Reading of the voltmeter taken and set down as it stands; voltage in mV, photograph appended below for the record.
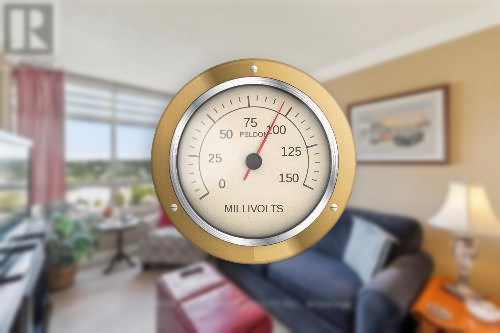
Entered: 95 mV
